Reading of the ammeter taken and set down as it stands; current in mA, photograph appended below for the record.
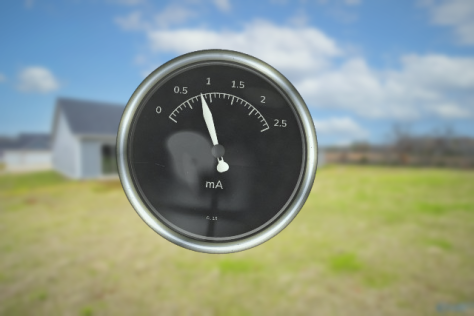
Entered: 0.8 mA
